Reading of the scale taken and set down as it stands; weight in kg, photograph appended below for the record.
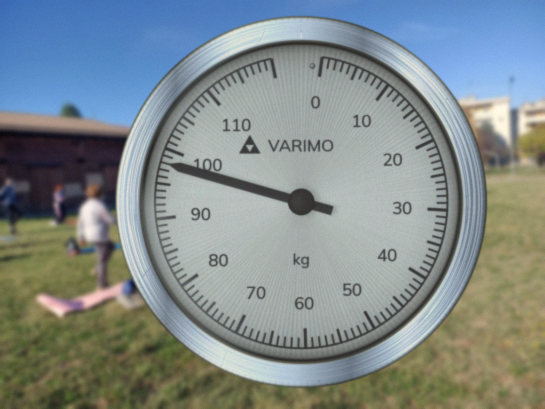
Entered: 98 kg
